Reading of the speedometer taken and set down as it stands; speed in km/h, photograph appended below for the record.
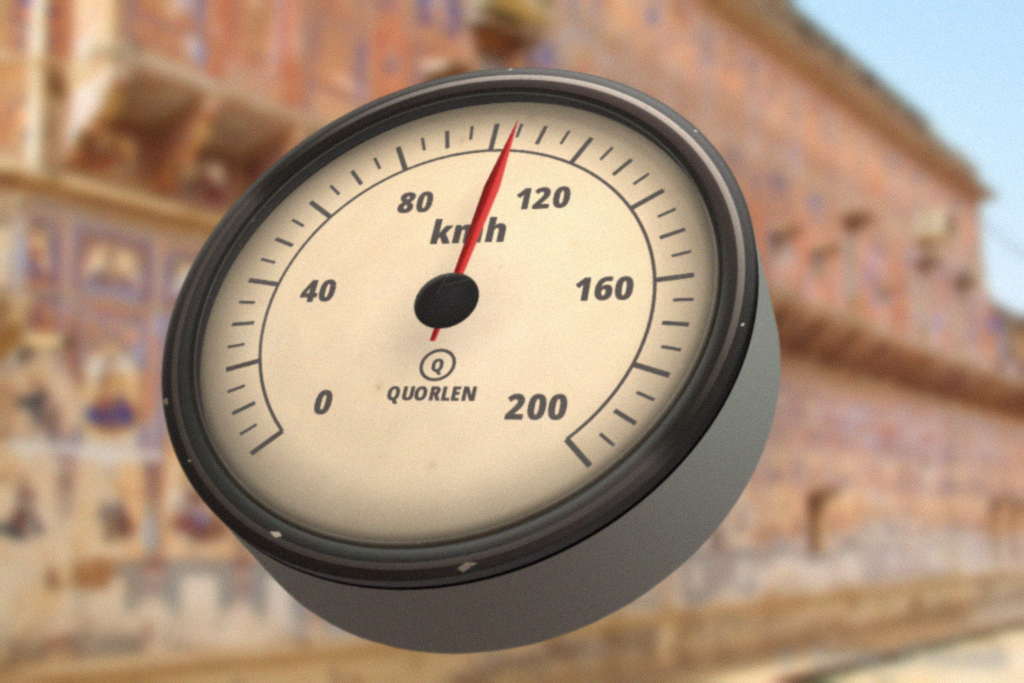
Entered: 105 km/h
